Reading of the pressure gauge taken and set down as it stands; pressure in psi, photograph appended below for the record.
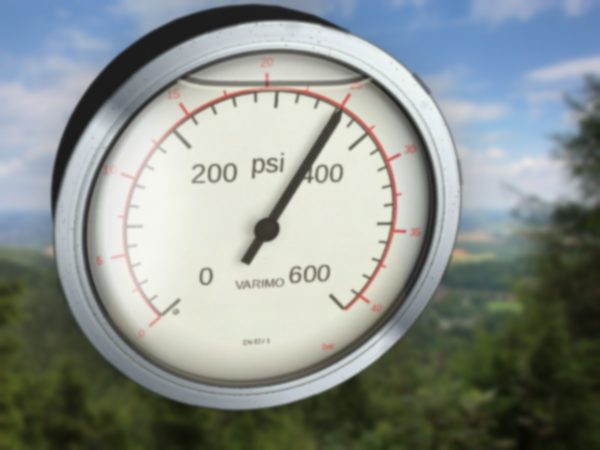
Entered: 360 psi
